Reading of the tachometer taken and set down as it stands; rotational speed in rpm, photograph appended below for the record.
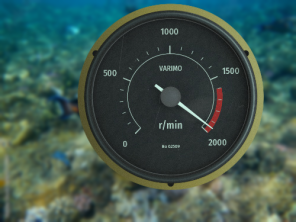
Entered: 1950 rpm
